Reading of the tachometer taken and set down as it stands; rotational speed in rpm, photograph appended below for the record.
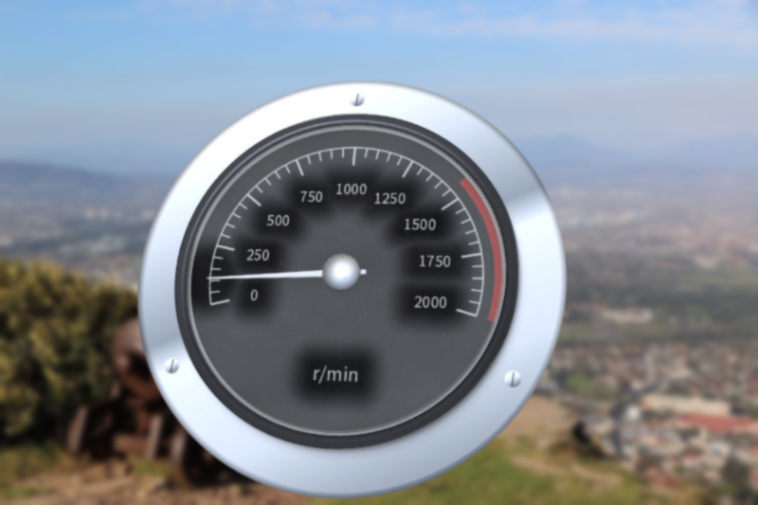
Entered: 100 rpm
